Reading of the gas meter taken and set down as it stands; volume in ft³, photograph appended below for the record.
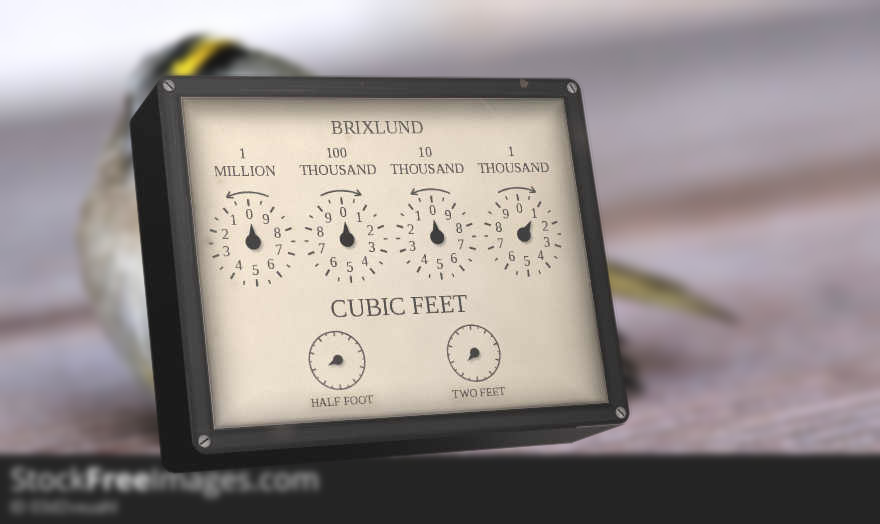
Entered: 100 ft³
